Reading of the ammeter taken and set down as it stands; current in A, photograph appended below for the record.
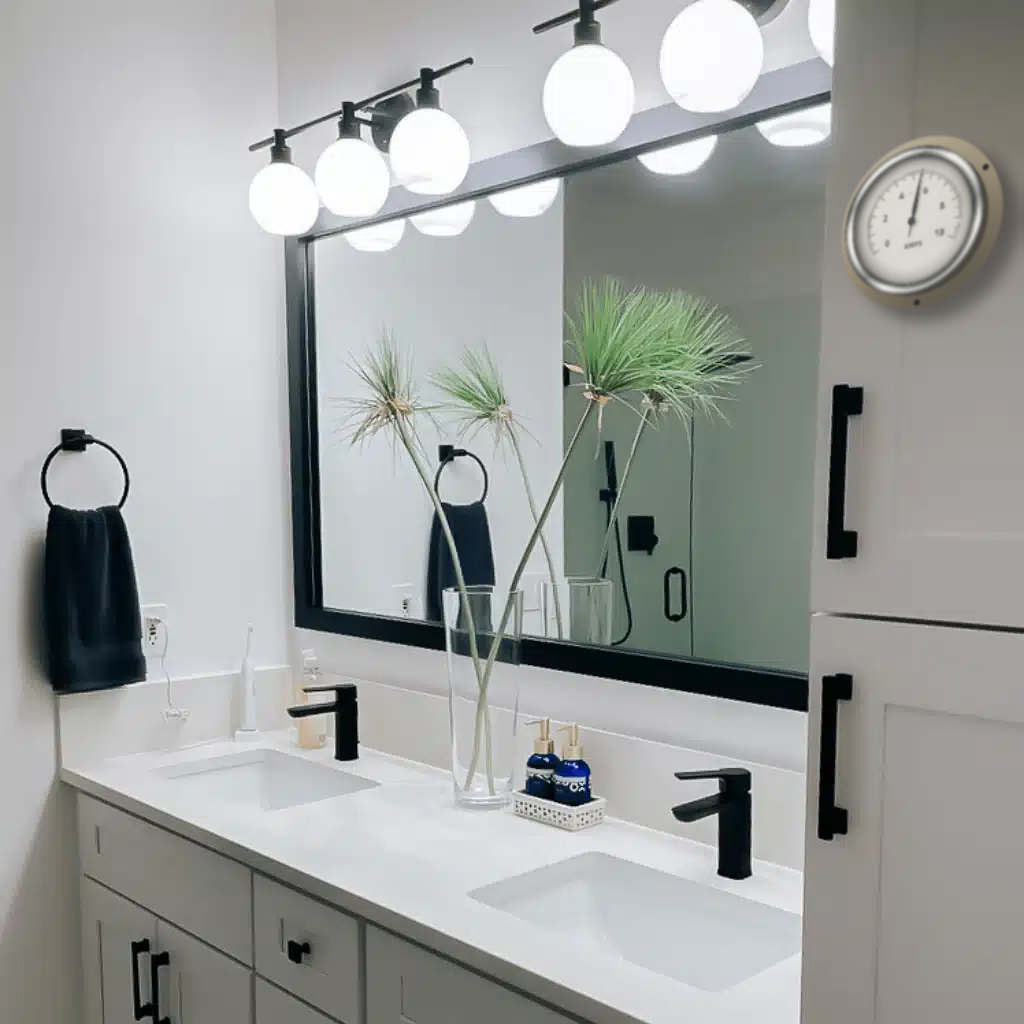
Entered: 5.5 A
